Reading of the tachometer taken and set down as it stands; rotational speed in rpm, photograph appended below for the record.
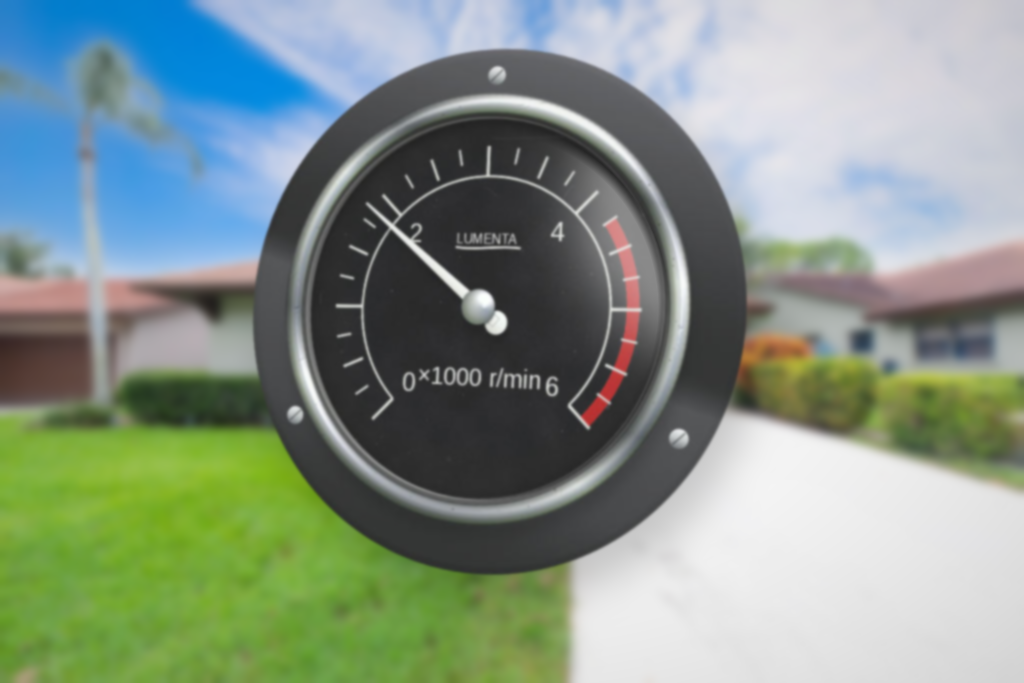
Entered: 1875 rpm
